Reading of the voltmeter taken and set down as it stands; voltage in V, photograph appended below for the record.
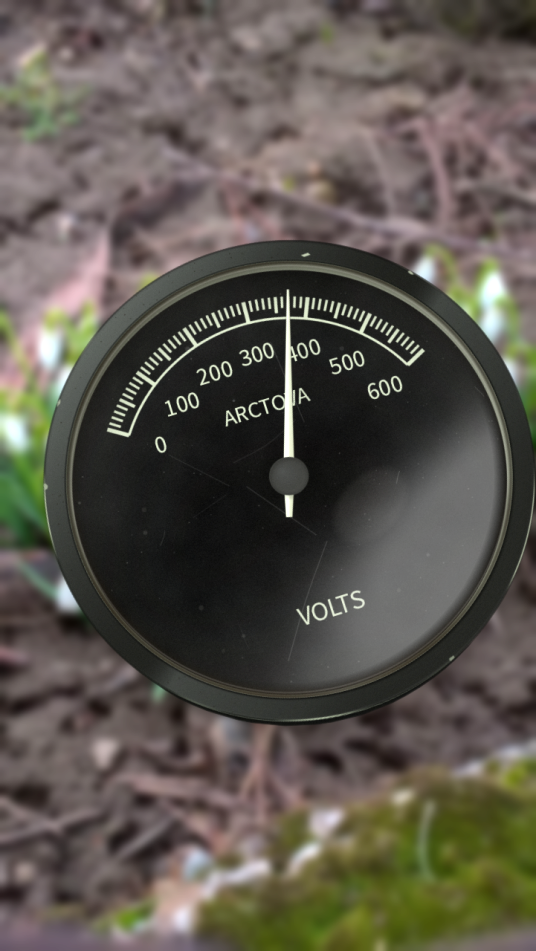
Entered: 370 V
